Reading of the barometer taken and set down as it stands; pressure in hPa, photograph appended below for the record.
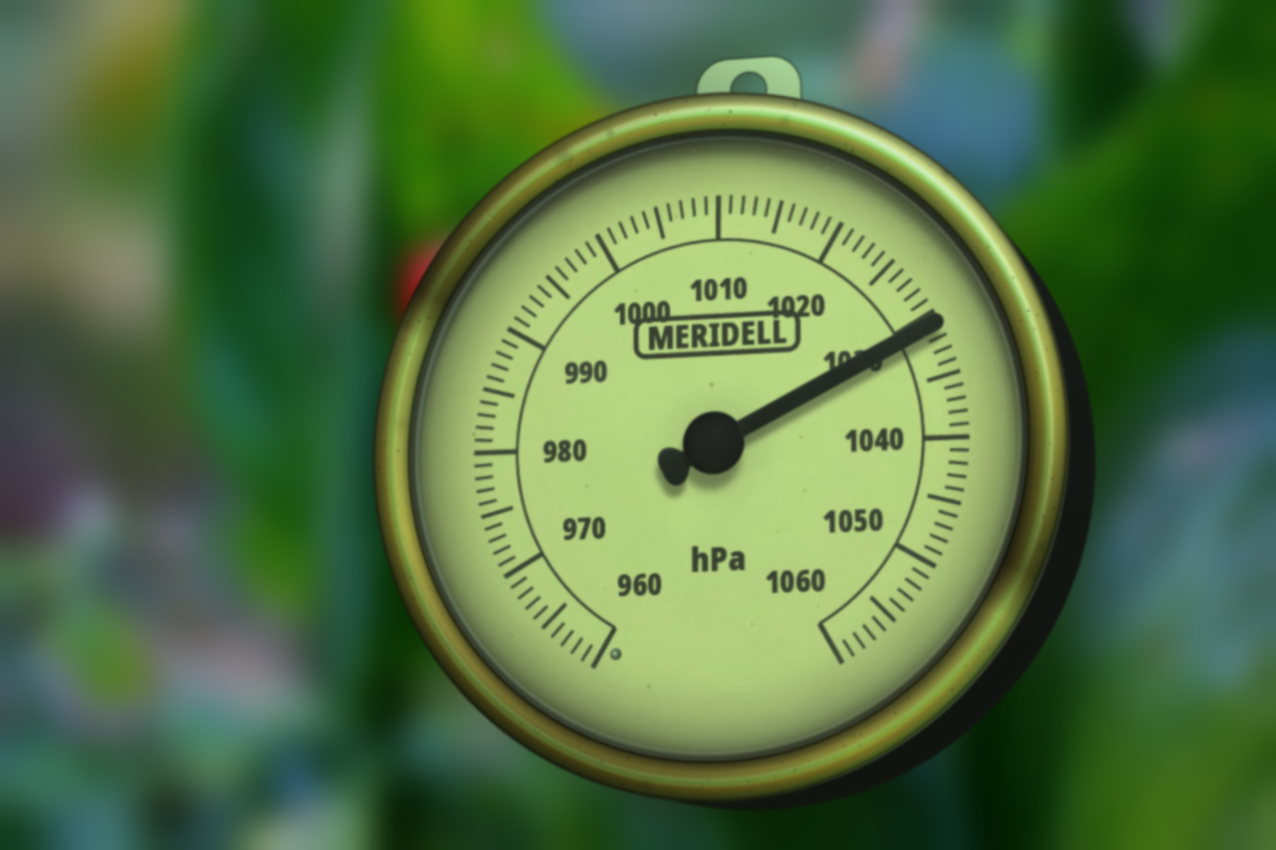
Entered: 1031 hPa
